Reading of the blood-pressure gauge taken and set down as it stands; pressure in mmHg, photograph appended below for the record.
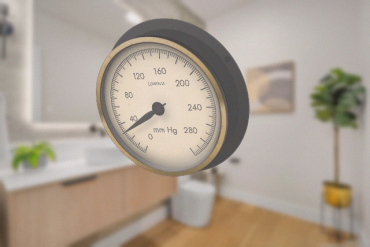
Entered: 30 mmHg
